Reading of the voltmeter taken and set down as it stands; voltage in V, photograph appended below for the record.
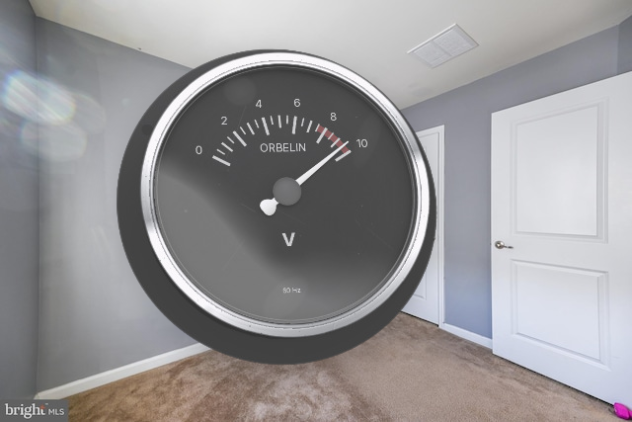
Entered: 9.5 V
